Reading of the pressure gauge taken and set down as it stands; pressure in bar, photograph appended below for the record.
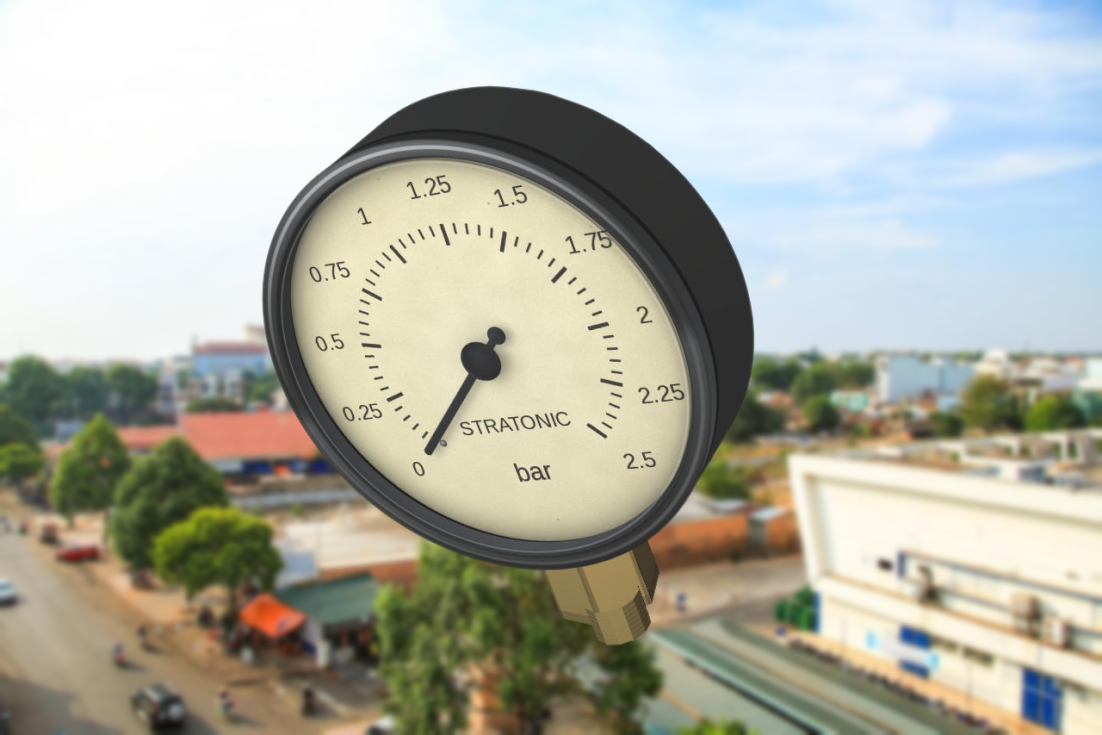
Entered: 0 bar
